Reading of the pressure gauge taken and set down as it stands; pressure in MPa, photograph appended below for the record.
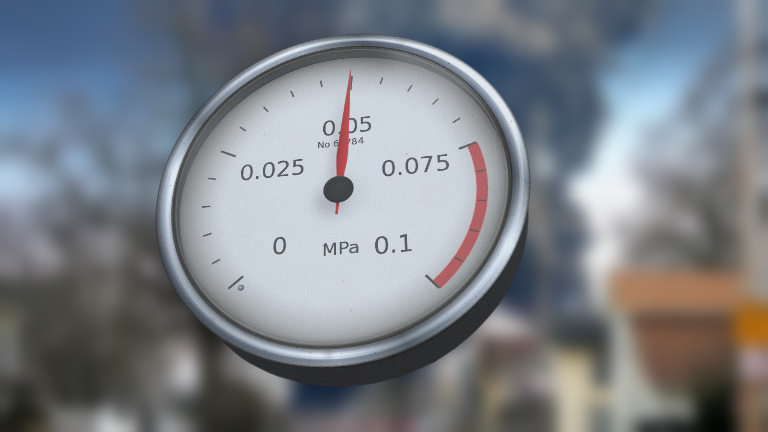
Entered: 0.05 MPa
